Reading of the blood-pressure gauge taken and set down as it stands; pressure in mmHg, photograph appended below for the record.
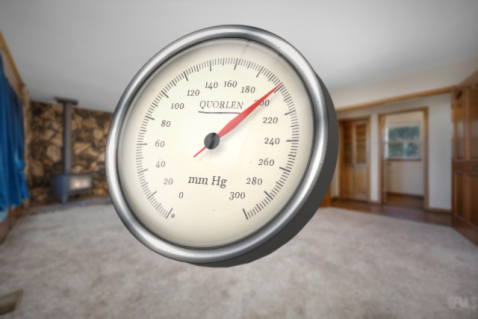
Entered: 200 mmHg
